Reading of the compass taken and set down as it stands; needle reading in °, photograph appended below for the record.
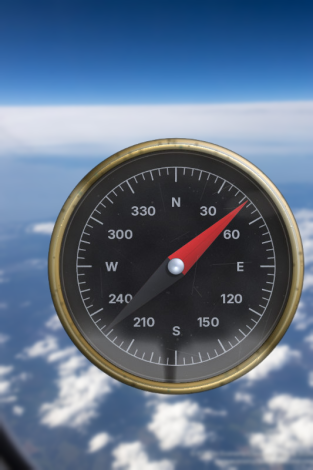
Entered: 47.5 °
